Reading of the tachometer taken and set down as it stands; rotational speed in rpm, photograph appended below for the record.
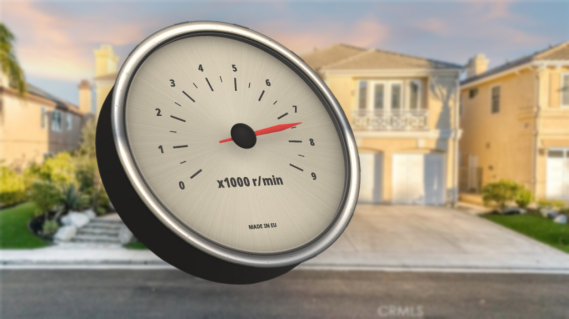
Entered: 7500 rpm
